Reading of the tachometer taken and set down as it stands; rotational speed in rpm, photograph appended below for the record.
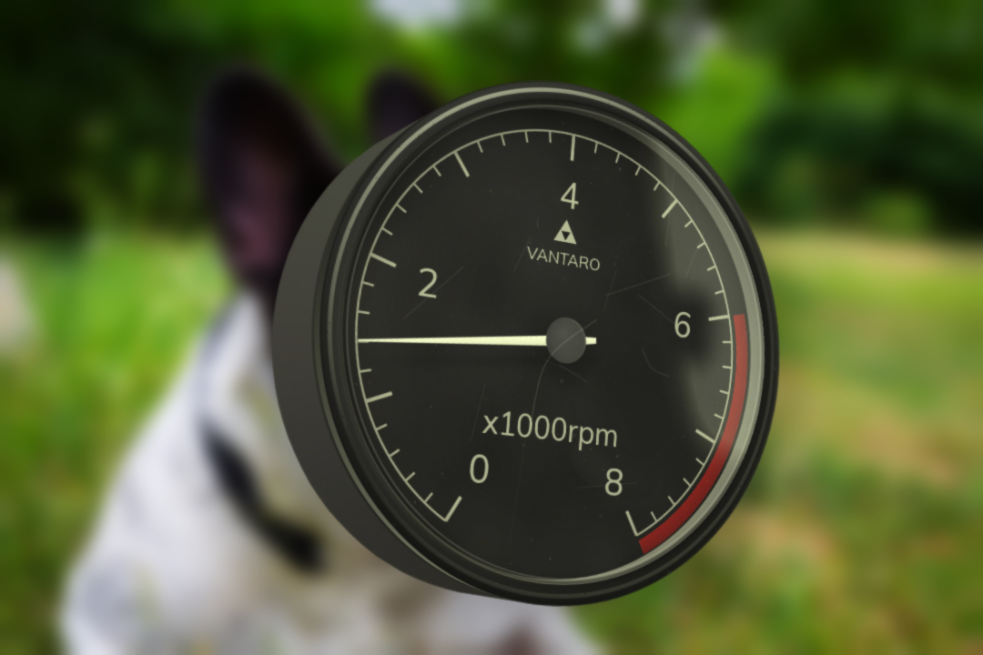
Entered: 1400 rpm
